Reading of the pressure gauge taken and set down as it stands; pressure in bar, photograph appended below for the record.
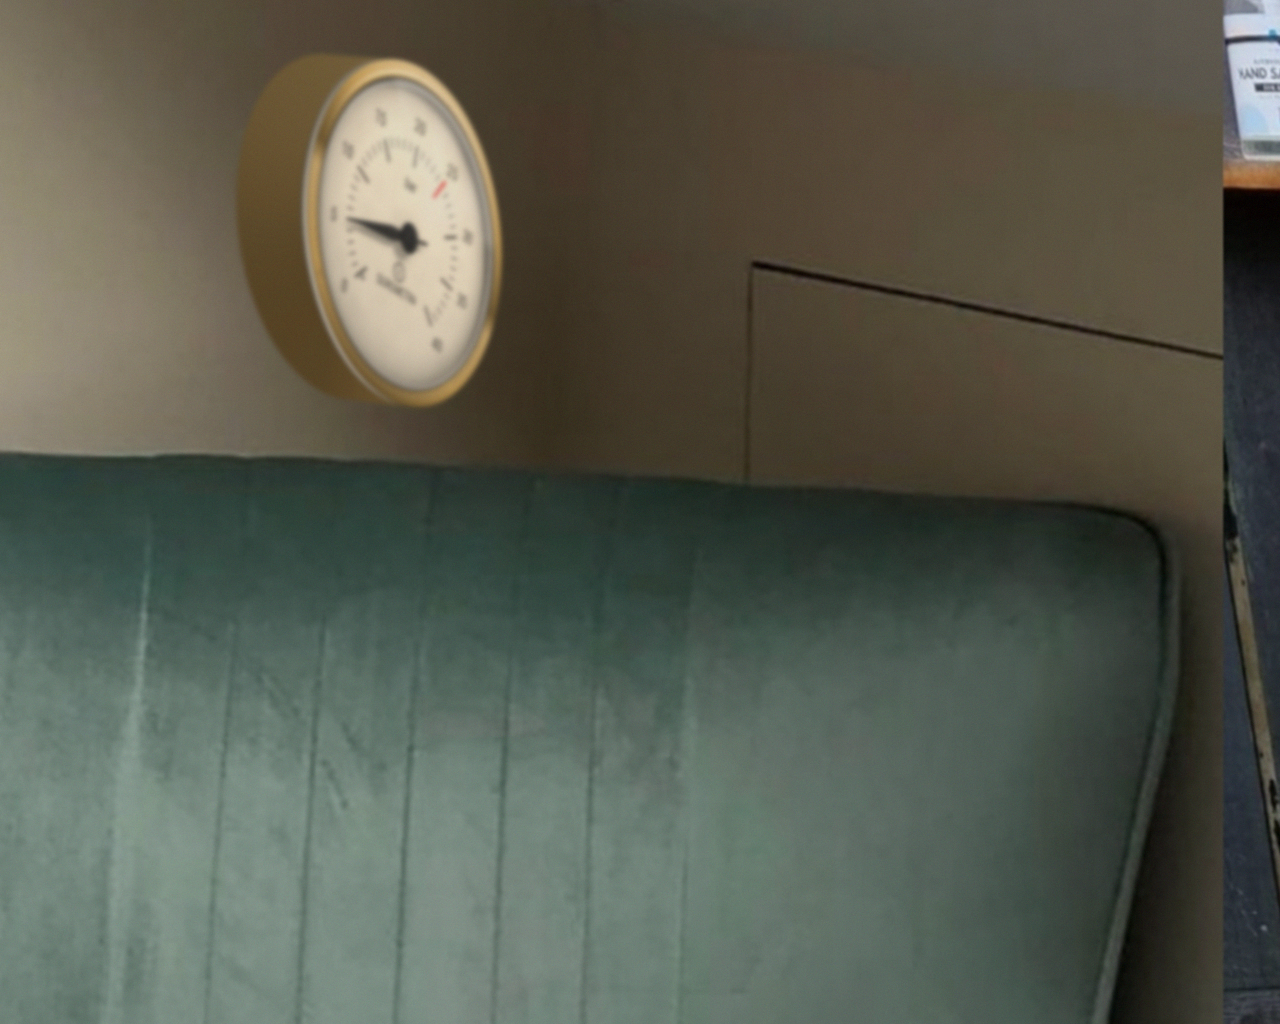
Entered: 5 bar
